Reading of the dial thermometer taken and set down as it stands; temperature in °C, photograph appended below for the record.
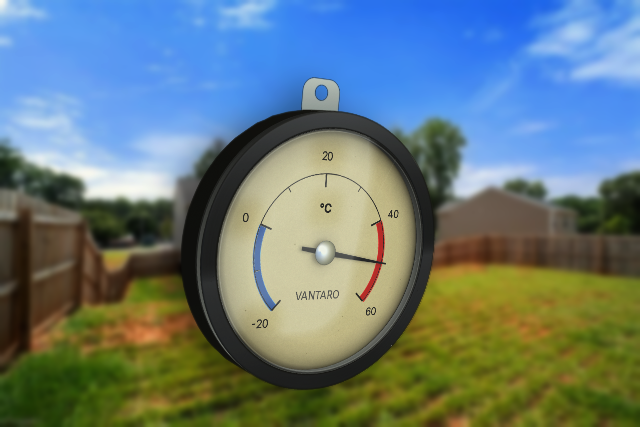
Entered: 50 °C
